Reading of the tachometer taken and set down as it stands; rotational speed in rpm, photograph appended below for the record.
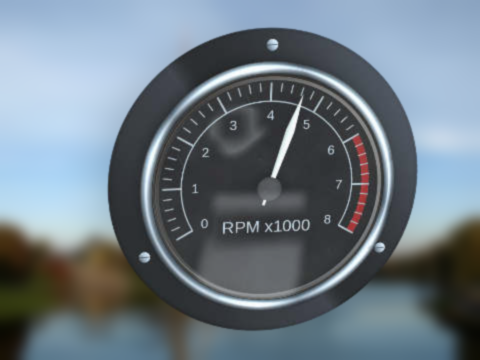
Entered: 4600 rpm
